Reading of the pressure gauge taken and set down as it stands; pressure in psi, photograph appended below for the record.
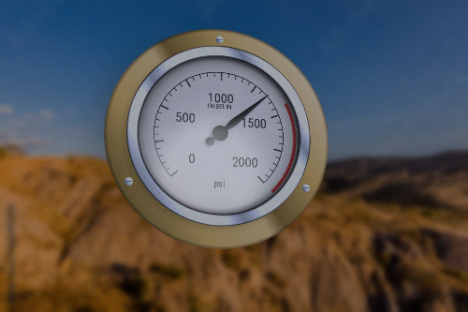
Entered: 1350 psi
